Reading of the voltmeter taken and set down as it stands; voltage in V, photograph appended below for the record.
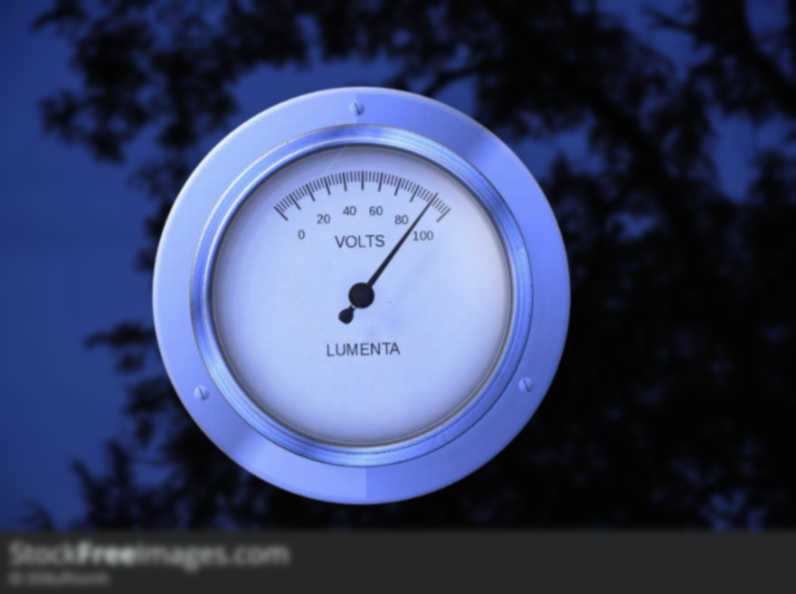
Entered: 90 V
